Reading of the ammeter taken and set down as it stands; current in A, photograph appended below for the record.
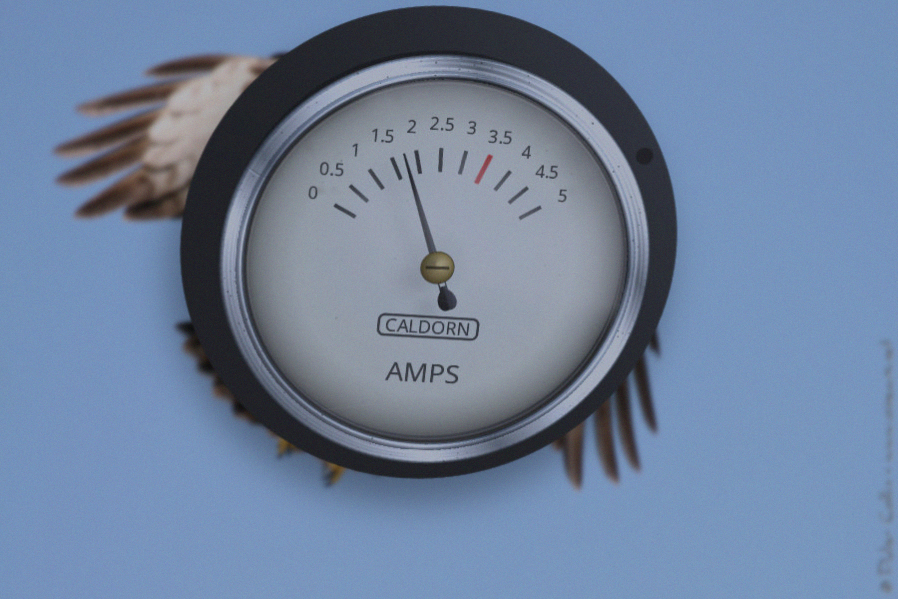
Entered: 1.75 A
